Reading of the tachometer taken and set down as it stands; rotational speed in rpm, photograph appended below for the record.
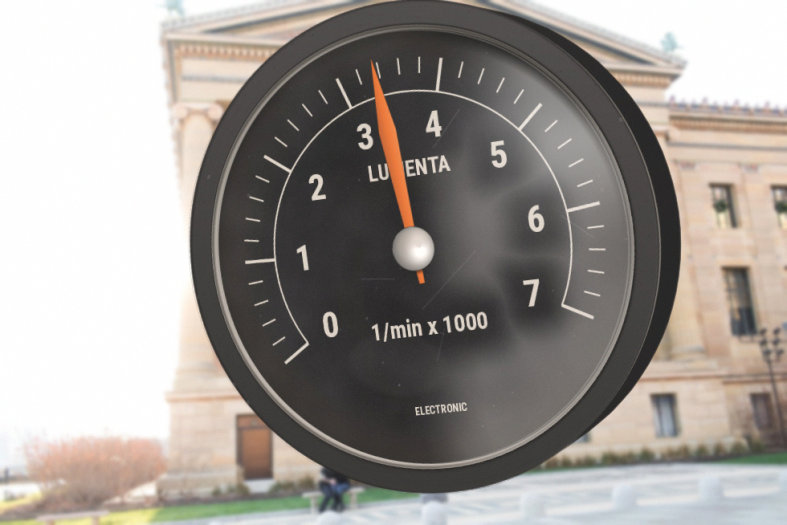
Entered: 3400 rpm
